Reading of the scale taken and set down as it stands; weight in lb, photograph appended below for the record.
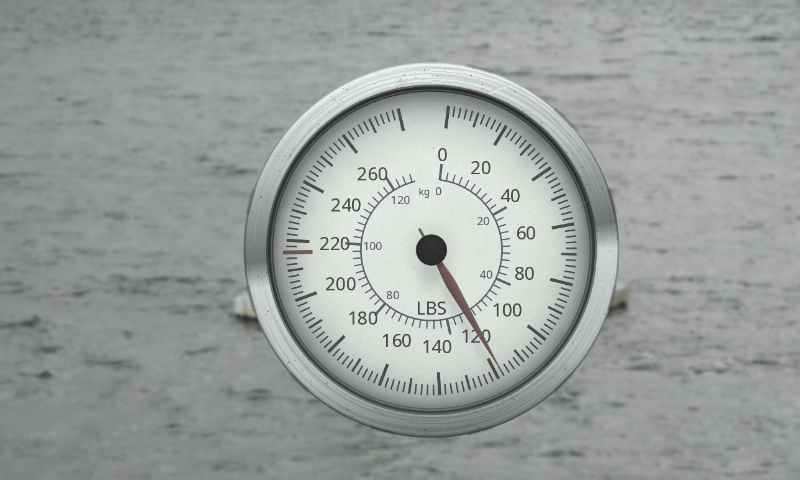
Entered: 118 lb
